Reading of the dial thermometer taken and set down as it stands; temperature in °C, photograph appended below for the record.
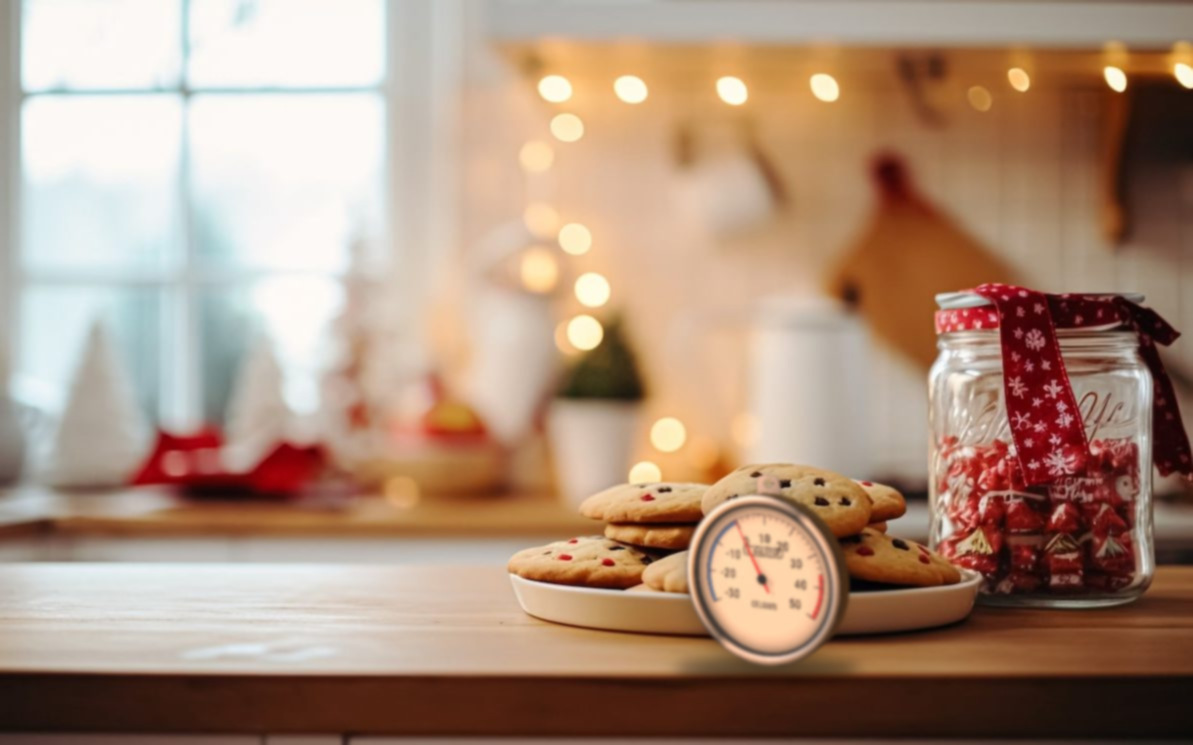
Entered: 0 °C
